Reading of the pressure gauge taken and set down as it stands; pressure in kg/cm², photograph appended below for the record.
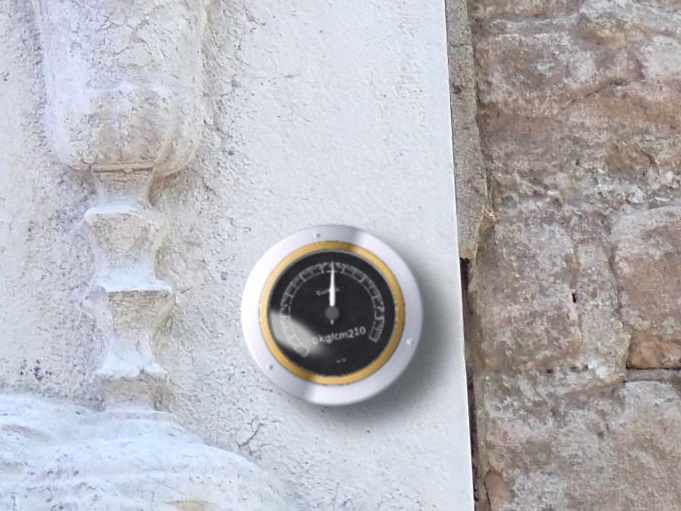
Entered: 5.5 kg/cm²
